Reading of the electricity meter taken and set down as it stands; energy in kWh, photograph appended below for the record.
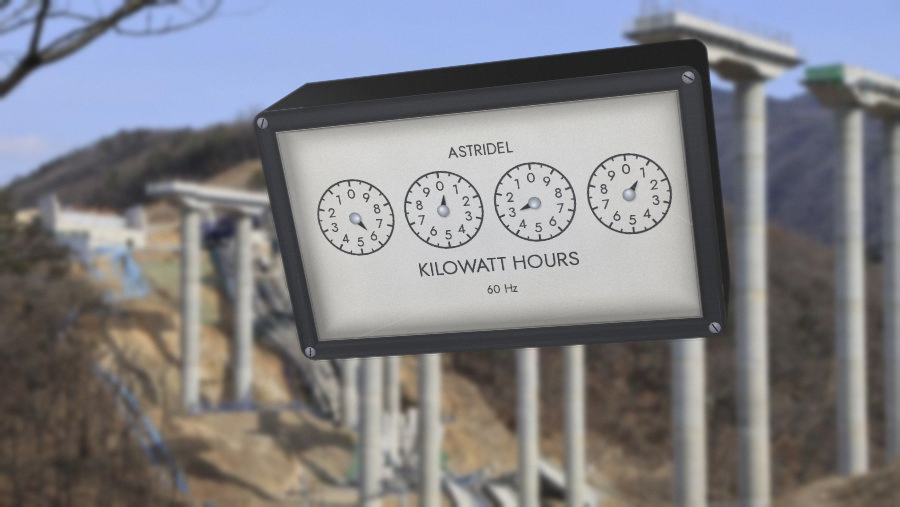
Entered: 6031 kWh
